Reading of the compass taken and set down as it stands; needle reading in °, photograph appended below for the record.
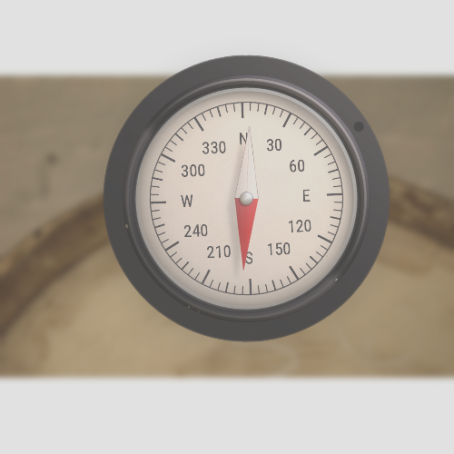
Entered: 185 °
